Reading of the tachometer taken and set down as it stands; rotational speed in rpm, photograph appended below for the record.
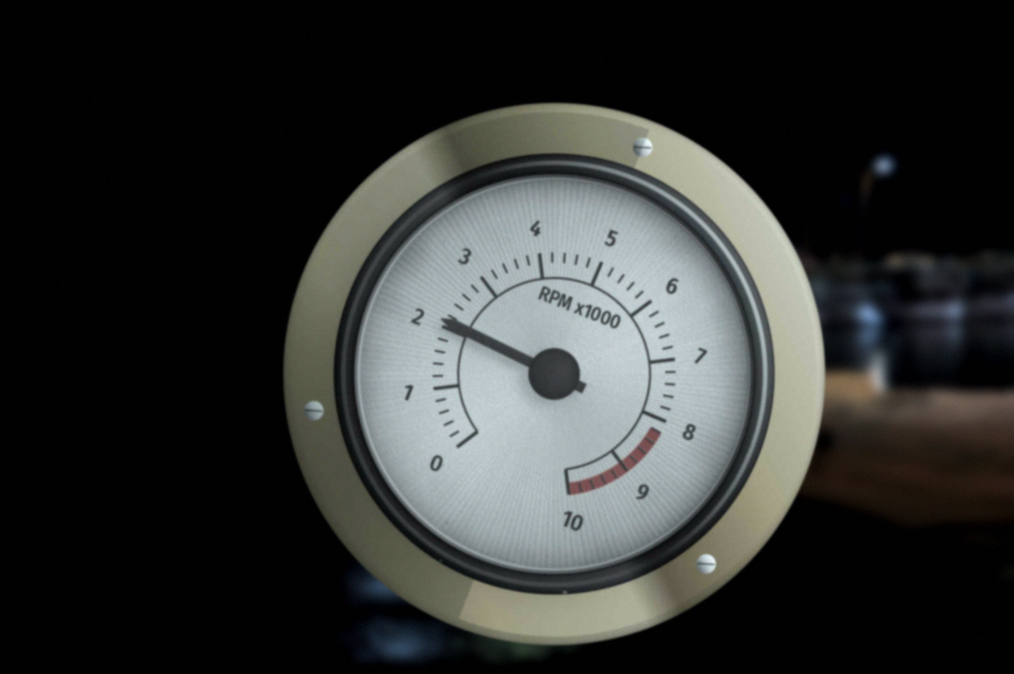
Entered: 2100 rpm
